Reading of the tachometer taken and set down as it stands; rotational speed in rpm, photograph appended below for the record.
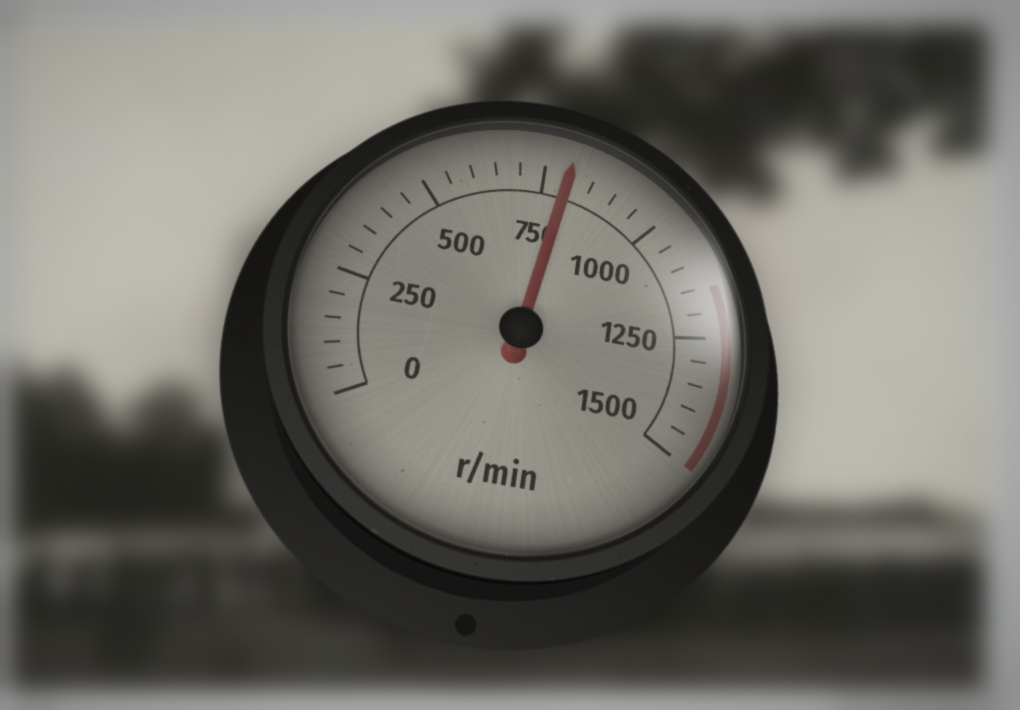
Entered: 800 rpm
